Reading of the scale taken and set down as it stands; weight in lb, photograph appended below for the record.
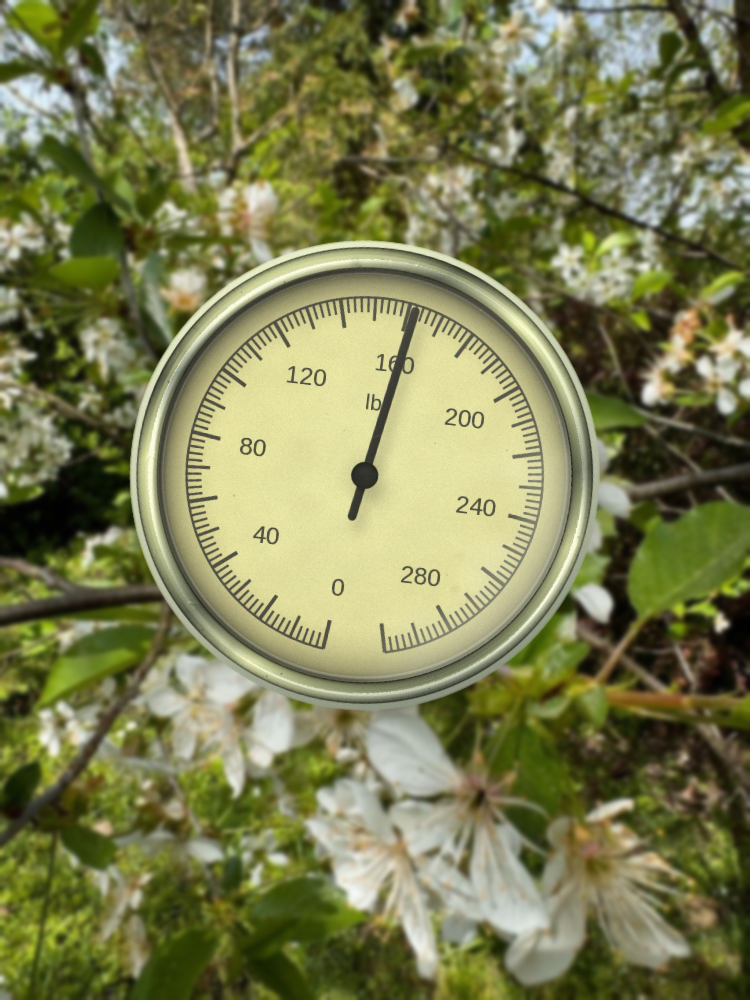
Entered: 162 lb
